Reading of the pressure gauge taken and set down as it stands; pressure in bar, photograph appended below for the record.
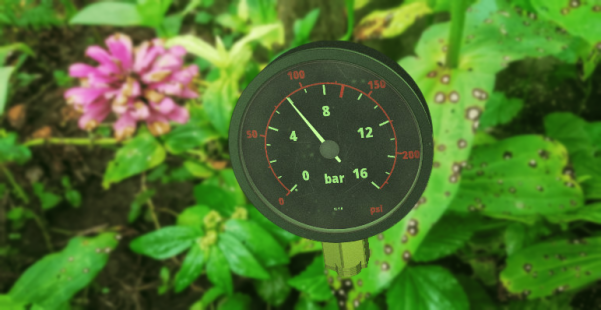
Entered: 6 bar
